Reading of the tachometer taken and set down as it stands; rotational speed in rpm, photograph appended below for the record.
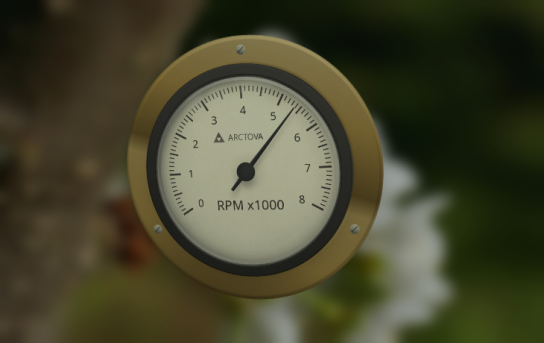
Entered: 5400 rpm
